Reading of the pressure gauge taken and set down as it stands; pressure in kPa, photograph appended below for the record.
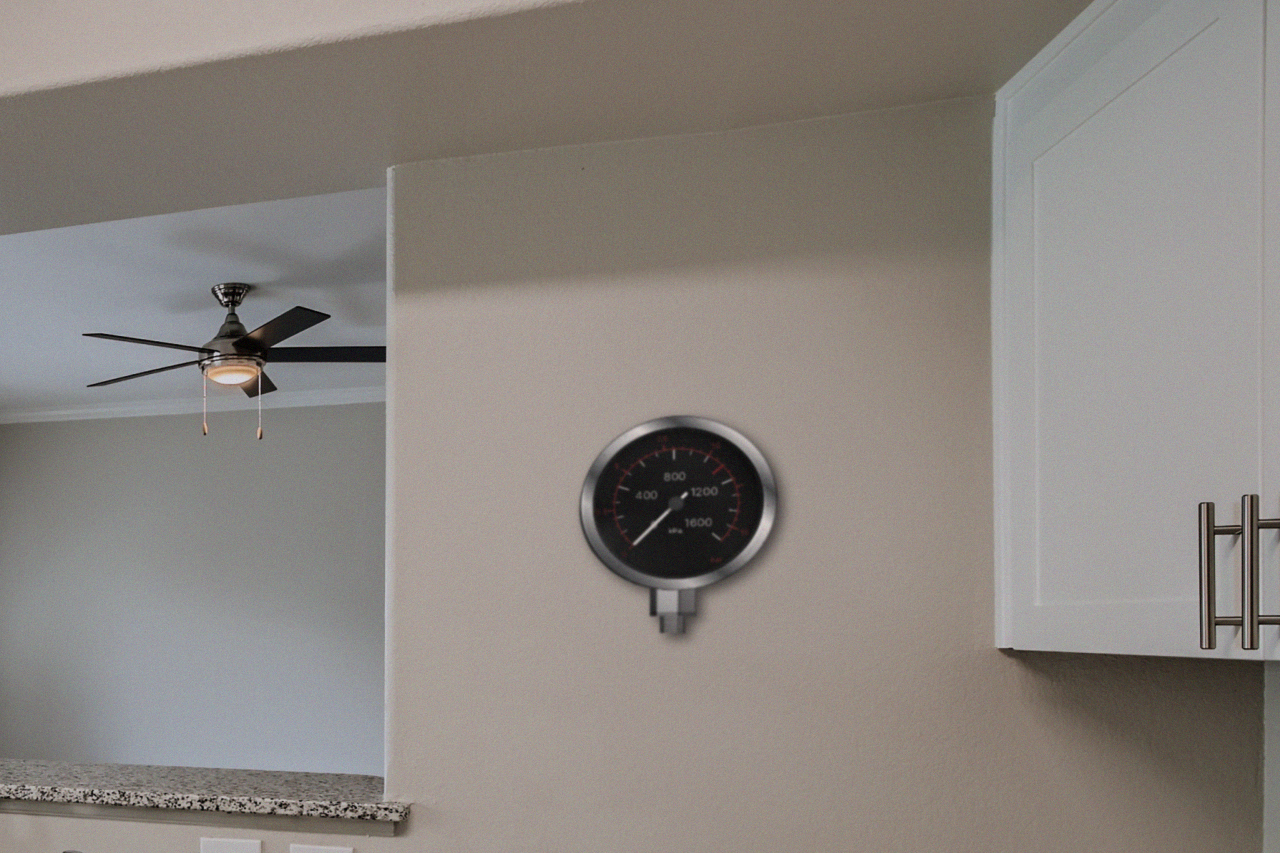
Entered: 0 kPa
